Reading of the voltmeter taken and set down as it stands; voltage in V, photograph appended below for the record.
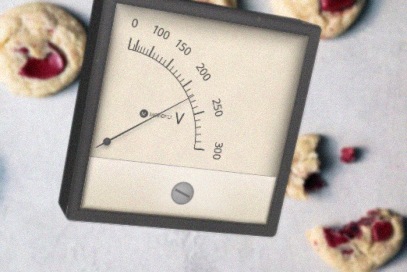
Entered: 220 V
